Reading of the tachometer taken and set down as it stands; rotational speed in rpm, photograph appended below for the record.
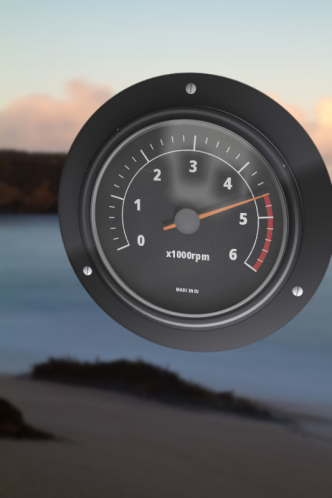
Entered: 4600 rpm
